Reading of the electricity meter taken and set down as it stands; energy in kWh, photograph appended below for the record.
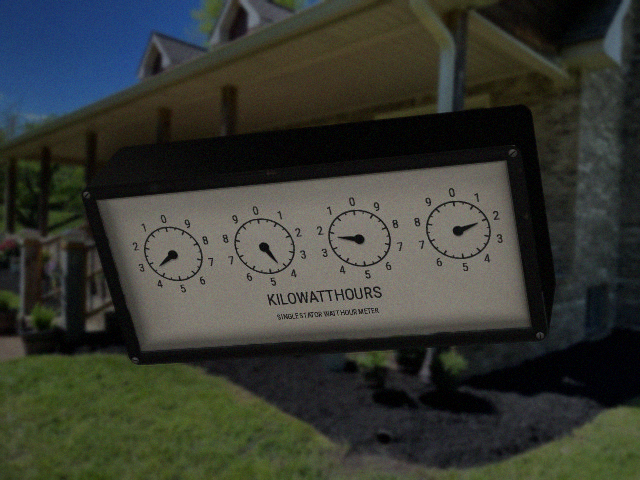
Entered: 3422 kWh
